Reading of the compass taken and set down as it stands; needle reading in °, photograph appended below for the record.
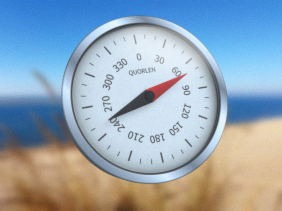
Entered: 70 °
